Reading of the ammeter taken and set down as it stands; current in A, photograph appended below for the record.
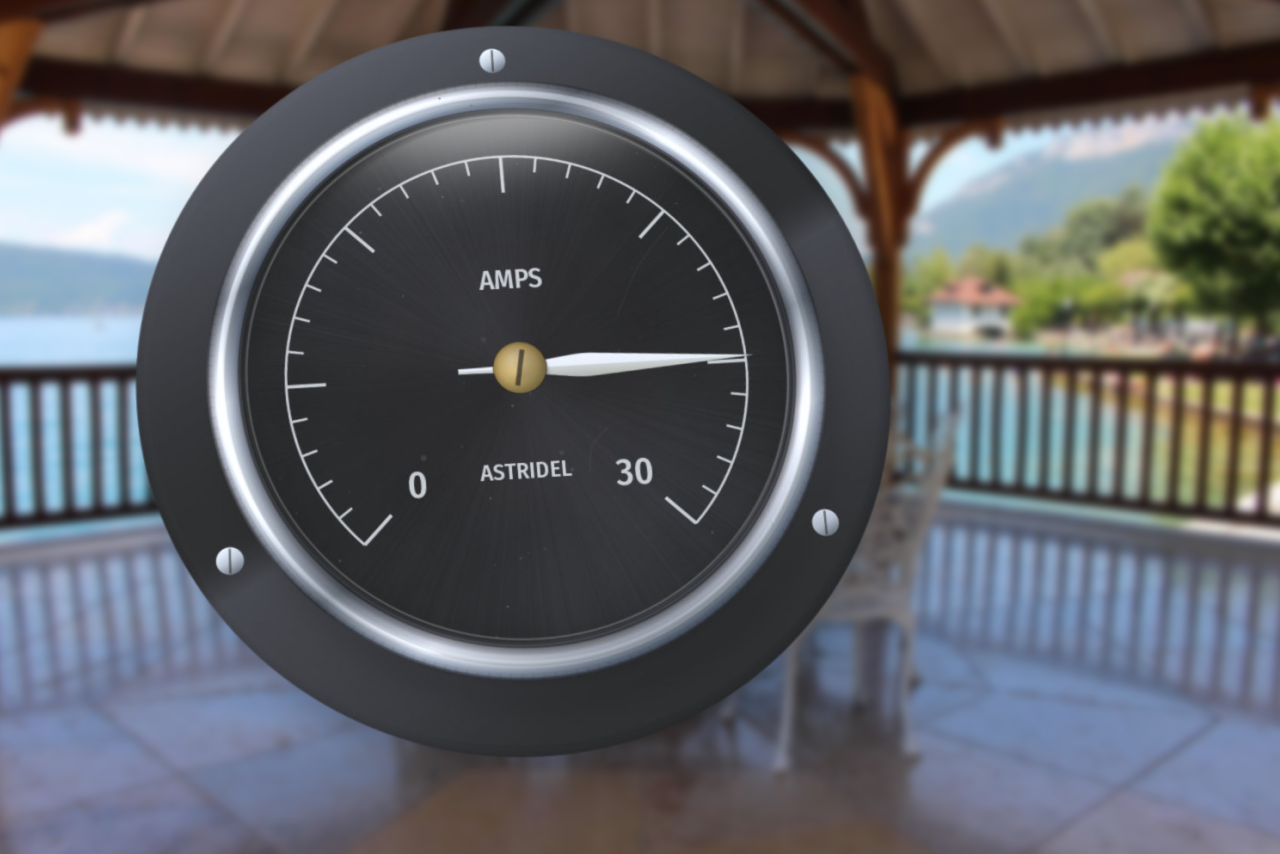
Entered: 25 A
